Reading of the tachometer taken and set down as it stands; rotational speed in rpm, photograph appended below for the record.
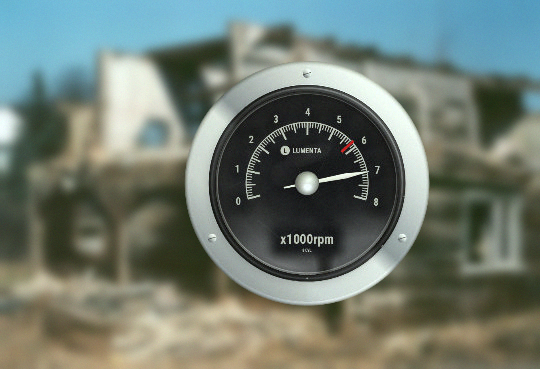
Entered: 7000 rpm
